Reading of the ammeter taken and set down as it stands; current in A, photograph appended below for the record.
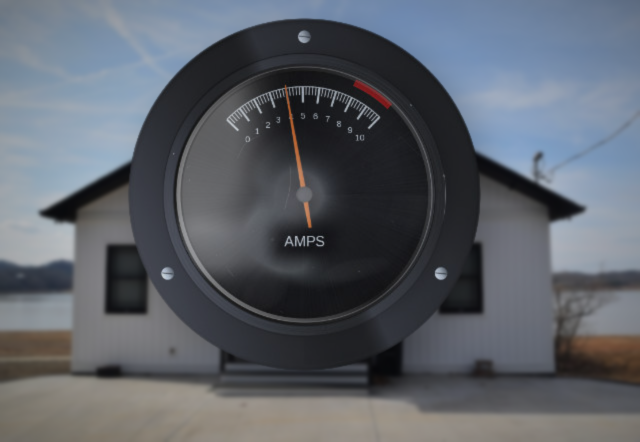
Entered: 4 A
